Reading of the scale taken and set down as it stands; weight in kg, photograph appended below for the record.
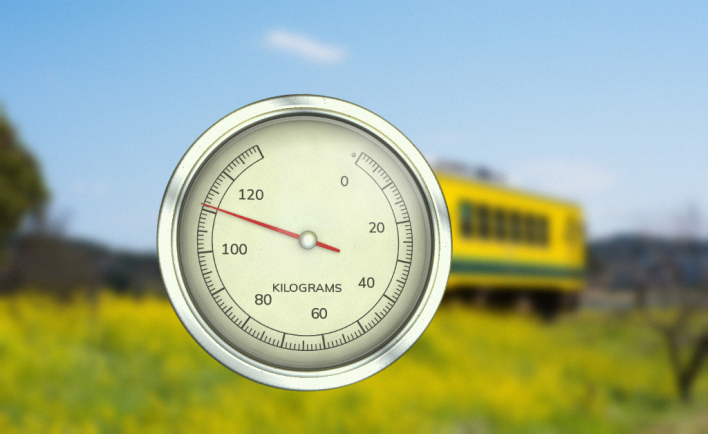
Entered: 111 kg
